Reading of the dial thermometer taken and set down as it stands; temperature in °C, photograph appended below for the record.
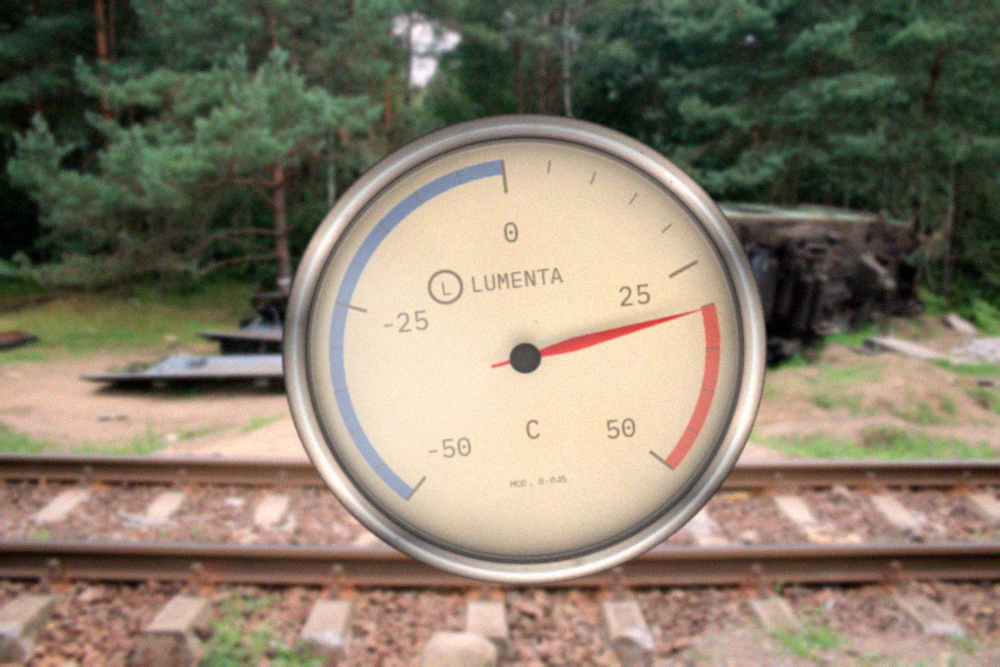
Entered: 30 °C
